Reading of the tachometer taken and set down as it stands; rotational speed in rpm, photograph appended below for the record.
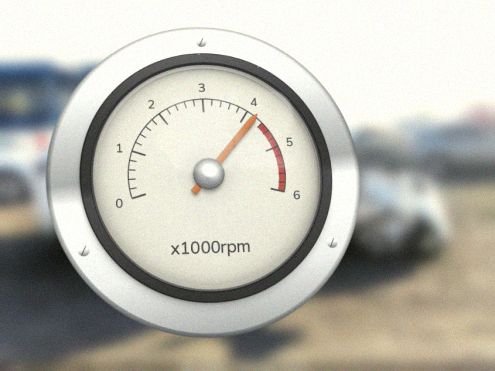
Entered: 4200 rpm
